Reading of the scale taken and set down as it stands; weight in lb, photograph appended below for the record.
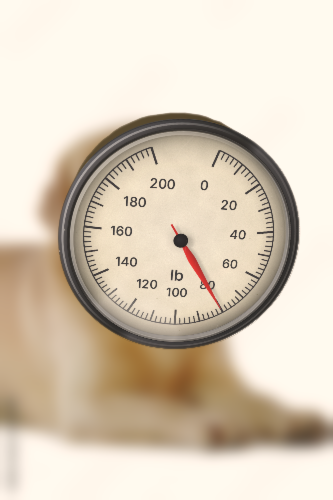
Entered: 80 lb
